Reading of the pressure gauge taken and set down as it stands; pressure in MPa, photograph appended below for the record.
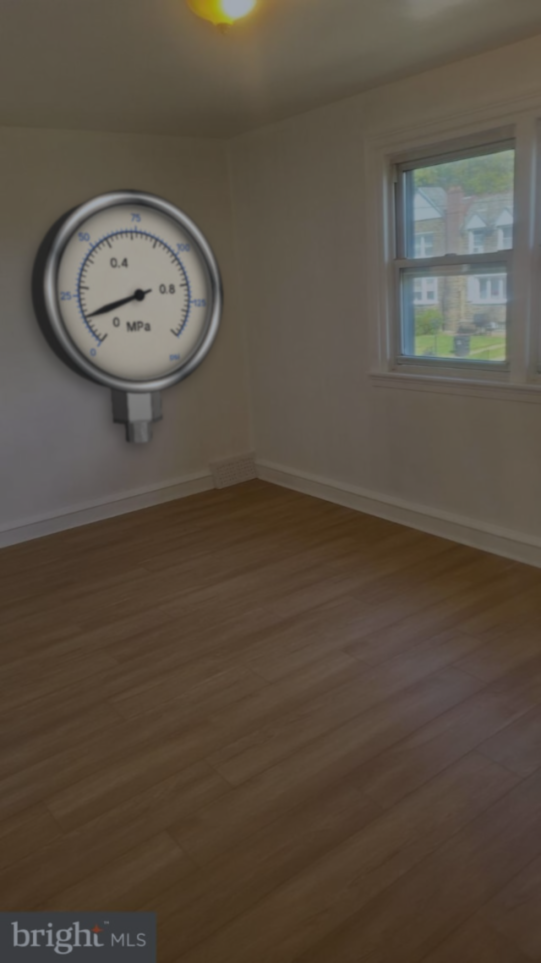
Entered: 0.1 MPa
